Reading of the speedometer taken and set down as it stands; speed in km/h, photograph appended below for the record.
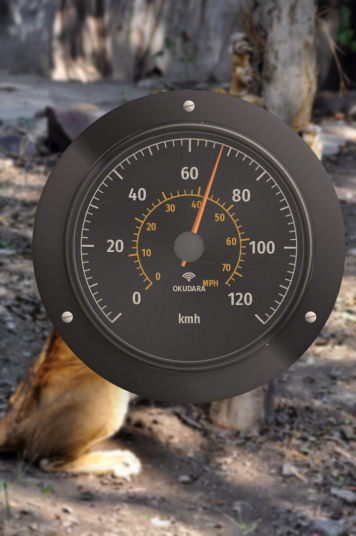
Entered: 68 km/h
